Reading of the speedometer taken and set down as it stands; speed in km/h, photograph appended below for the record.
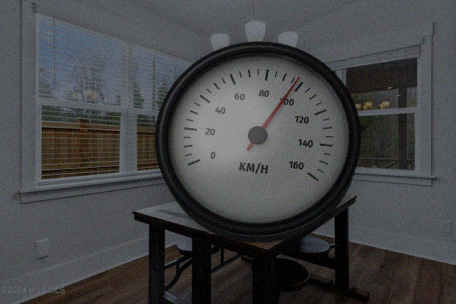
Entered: 97.5 km/h
